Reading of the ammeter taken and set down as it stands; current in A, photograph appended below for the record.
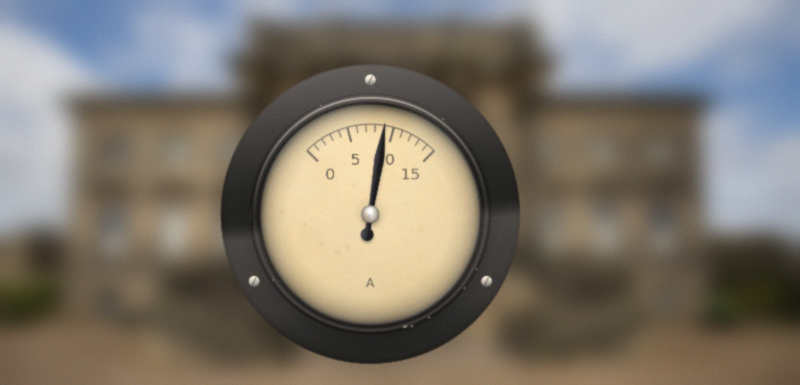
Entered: 9 A
